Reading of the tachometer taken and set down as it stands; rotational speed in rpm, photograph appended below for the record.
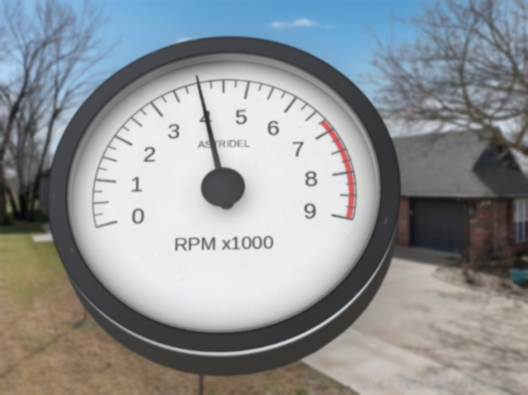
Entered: 4000 rpm
